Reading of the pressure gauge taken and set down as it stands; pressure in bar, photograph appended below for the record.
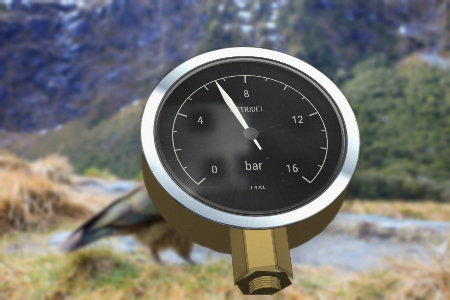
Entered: 6.5 bar
